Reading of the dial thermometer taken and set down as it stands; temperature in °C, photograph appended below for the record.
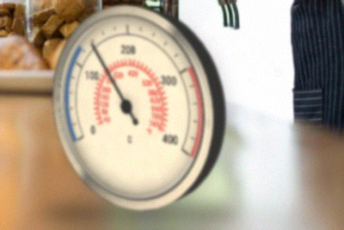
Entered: 140 °C
